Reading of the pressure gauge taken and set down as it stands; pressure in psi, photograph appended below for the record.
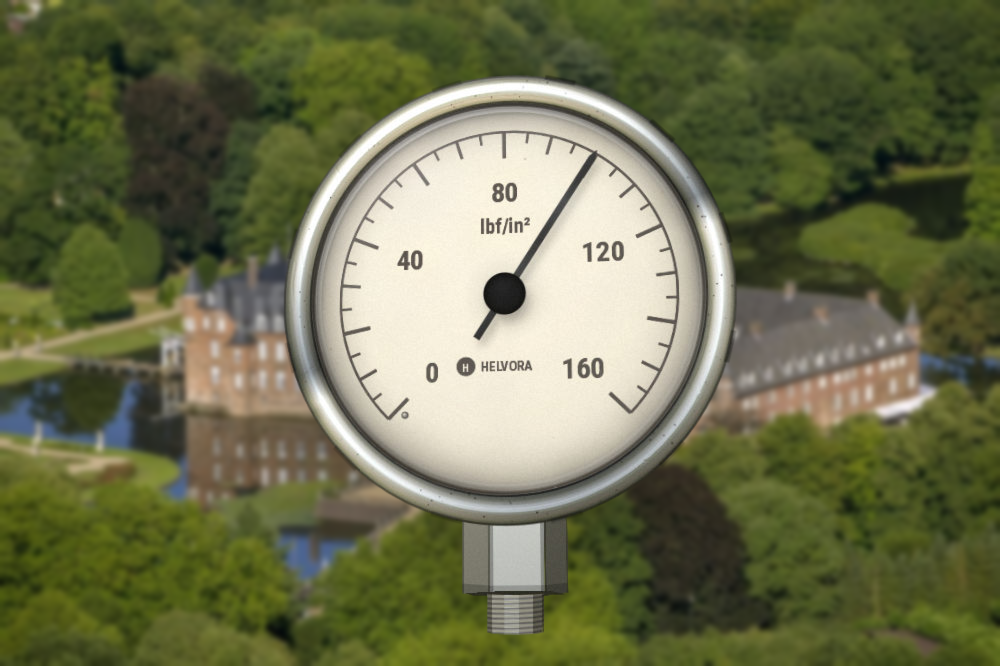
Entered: 100 psi
